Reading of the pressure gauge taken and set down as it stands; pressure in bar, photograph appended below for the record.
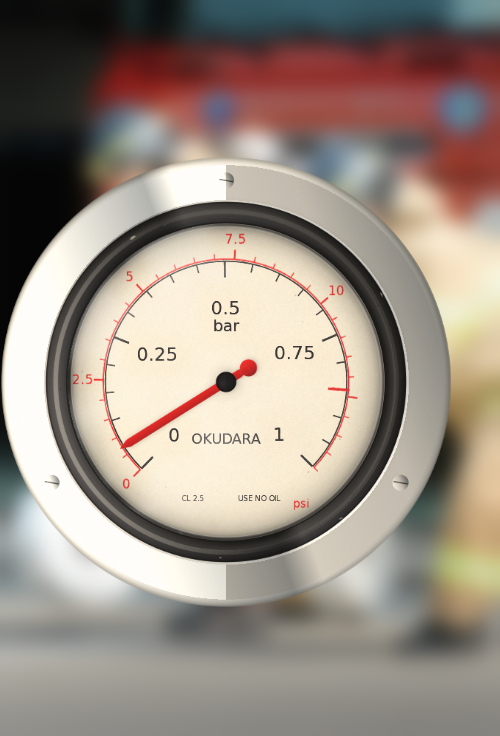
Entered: 0.05 bar
